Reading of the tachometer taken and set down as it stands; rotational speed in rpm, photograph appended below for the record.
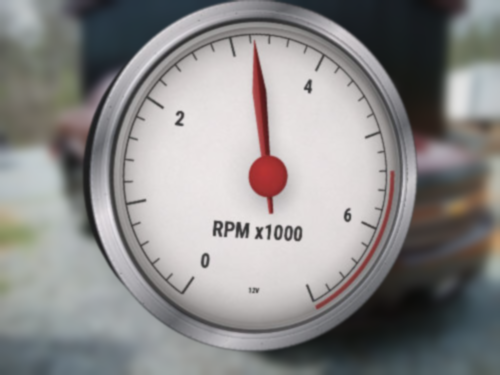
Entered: 3200 rpm
